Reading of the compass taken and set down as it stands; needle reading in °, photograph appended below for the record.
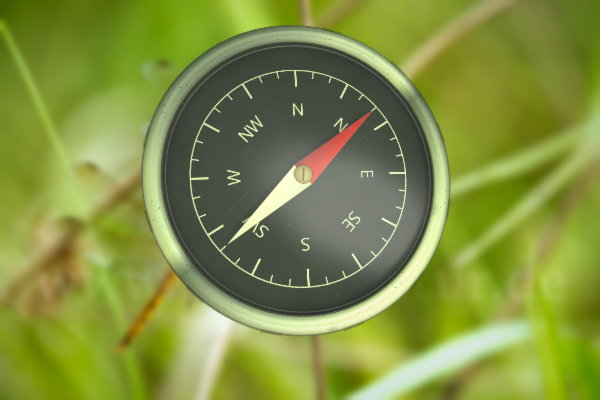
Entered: 50 °
